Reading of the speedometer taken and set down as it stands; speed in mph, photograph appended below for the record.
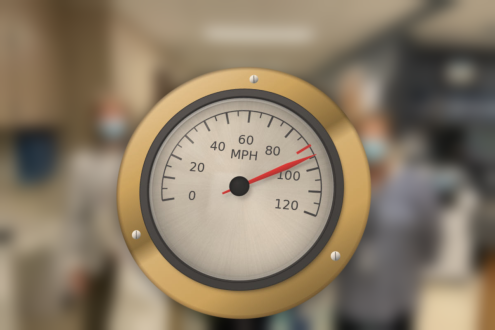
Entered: 95 mph
